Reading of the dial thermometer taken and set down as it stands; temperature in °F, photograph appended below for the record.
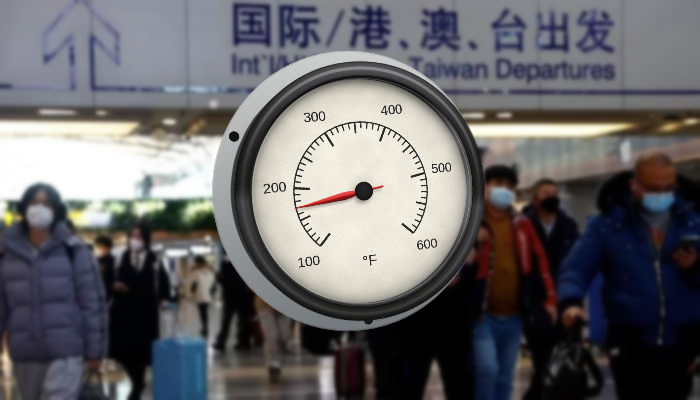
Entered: 170 °F
